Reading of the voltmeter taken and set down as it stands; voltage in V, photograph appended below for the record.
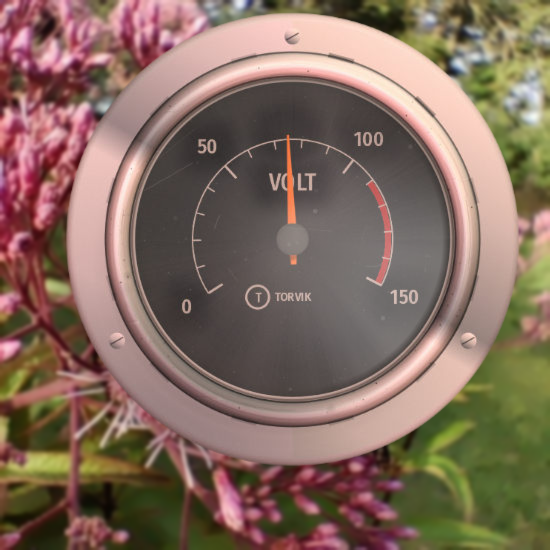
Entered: 75 V
